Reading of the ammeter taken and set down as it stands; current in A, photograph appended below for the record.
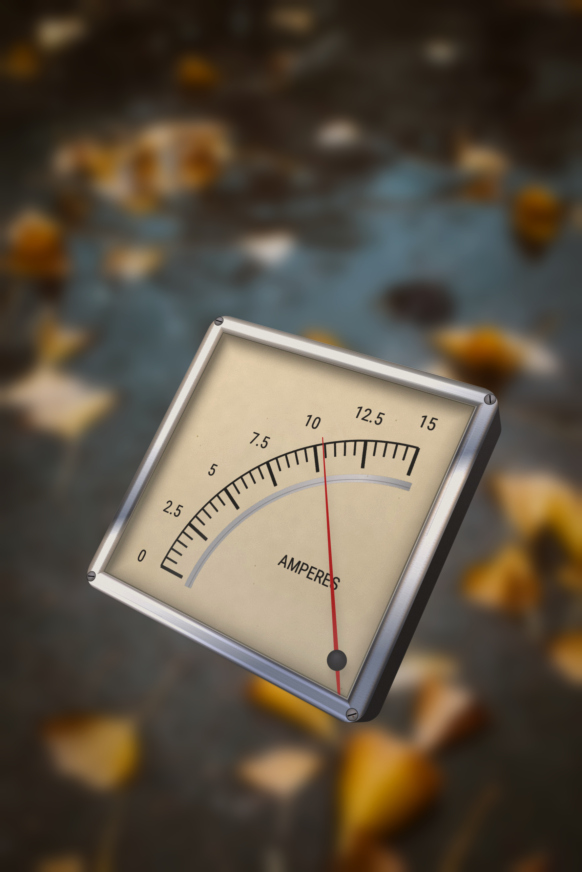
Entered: 10.5 A
